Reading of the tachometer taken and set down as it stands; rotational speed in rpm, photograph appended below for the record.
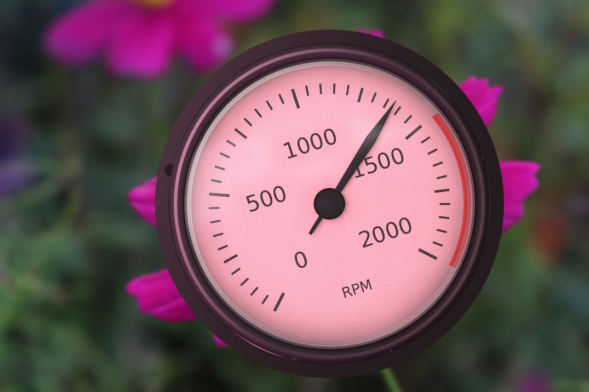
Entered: 1375 rpm
